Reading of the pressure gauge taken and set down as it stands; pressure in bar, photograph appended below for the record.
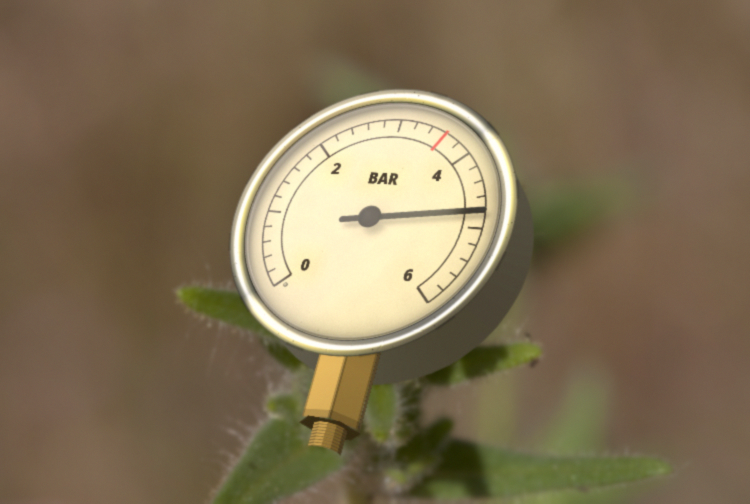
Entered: 4.8 bar
